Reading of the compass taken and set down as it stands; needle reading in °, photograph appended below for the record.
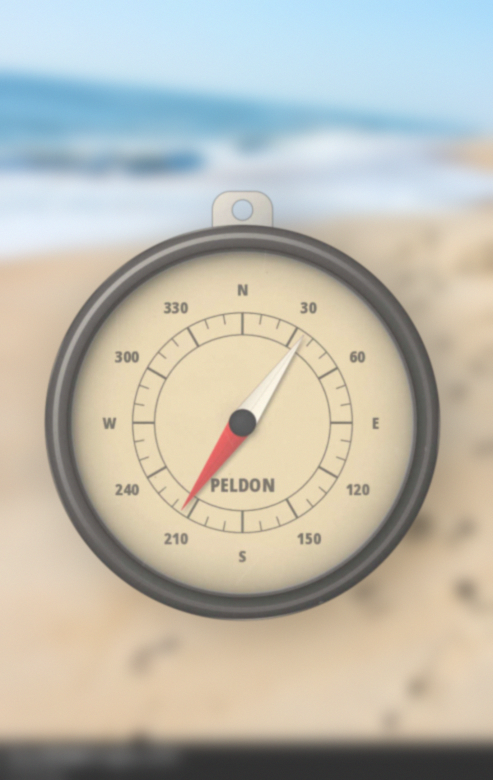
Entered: 215 °
